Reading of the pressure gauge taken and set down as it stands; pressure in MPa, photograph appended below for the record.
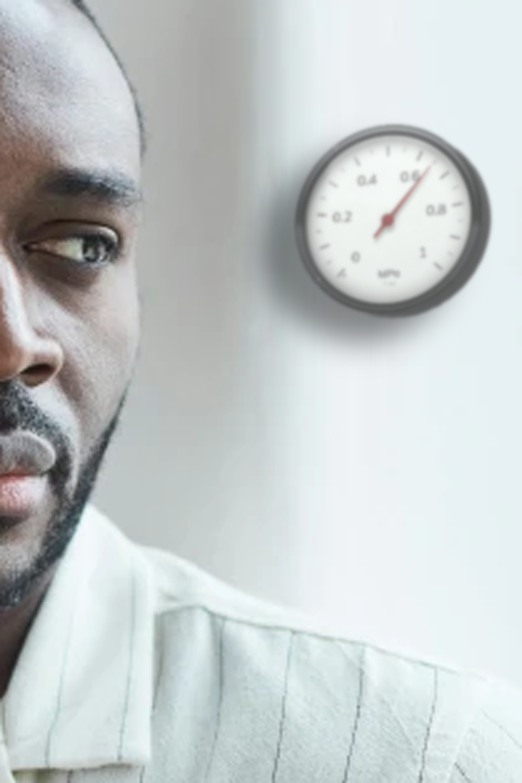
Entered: 0.65 MPa
